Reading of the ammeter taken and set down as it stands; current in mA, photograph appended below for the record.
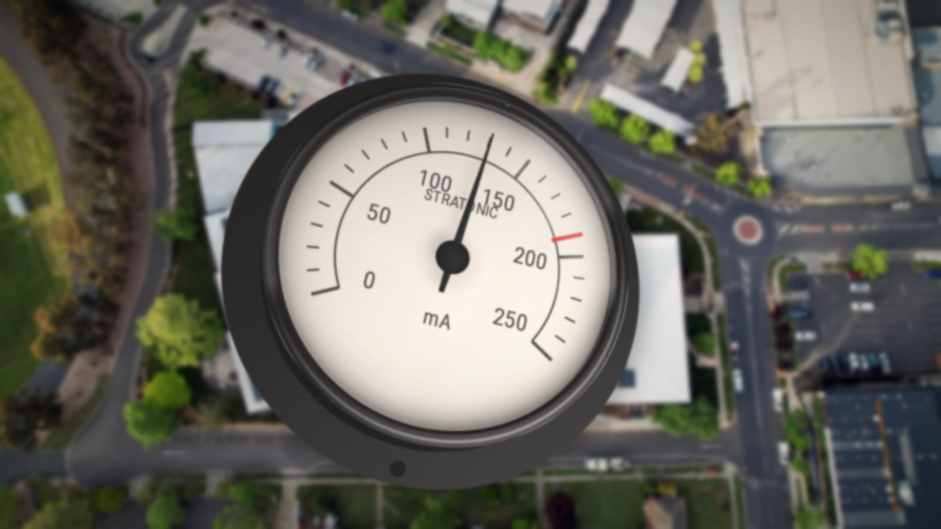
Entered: 130 mA
